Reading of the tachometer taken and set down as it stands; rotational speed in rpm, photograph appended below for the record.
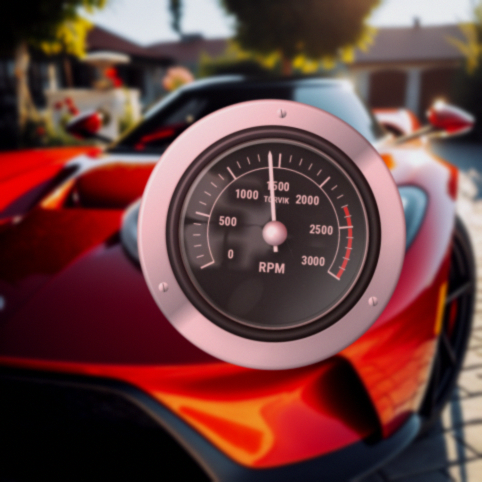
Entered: 1400 rpm
